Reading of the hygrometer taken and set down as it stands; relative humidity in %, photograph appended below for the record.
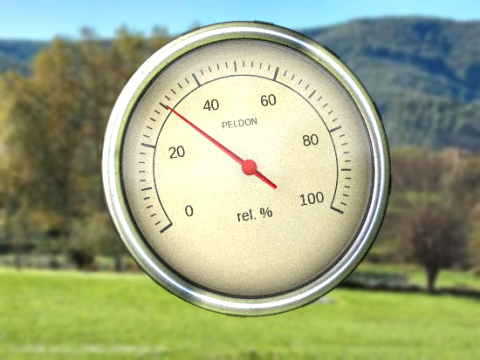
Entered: 30 %
